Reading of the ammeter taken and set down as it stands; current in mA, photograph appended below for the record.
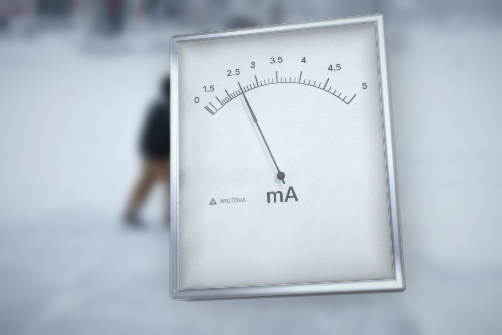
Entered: 2.5 mA
